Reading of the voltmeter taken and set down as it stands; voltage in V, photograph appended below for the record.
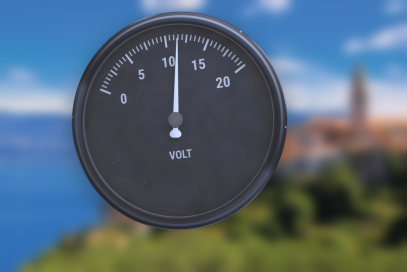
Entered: 11.5 V
